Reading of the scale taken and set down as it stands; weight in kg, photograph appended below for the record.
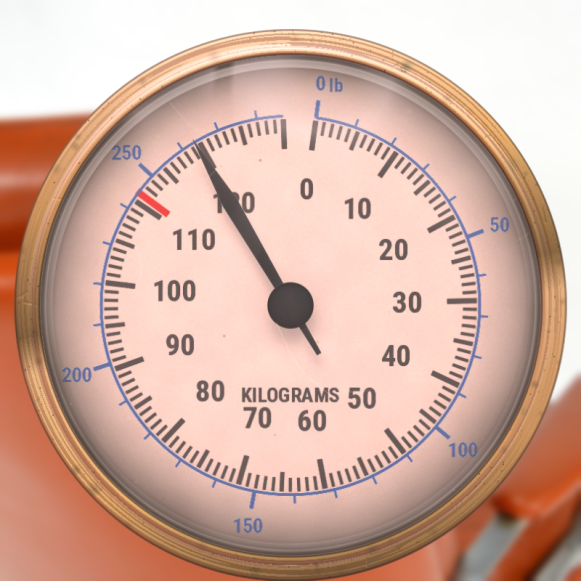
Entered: 119.5 kg
